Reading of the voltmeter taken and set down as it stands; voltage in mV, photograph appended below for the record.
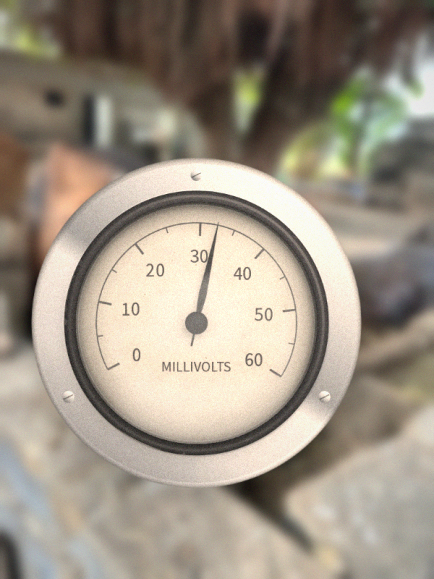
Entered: 32.5 mV
